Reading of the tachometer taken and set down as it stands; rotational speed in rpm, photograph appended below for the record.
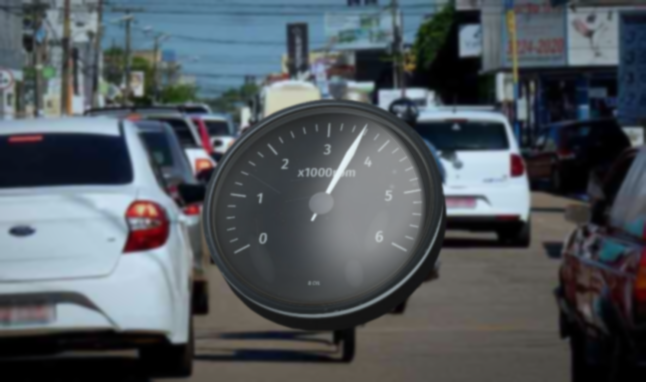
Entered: 3600 rpm
